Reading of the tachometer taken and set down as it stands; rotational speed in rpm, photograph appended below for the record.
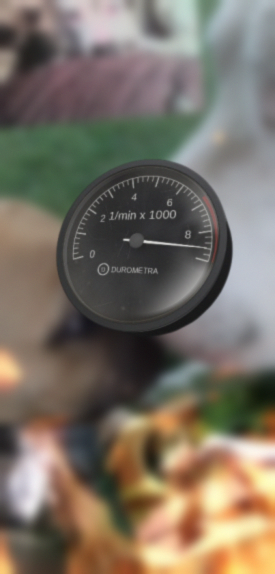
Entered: 8600 rpm
